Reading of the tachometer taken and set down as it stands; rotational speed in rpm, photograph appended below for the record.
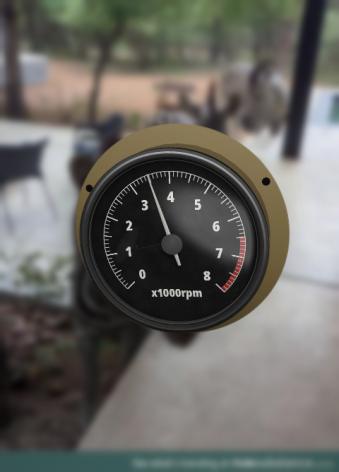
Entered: 3500 rpm
